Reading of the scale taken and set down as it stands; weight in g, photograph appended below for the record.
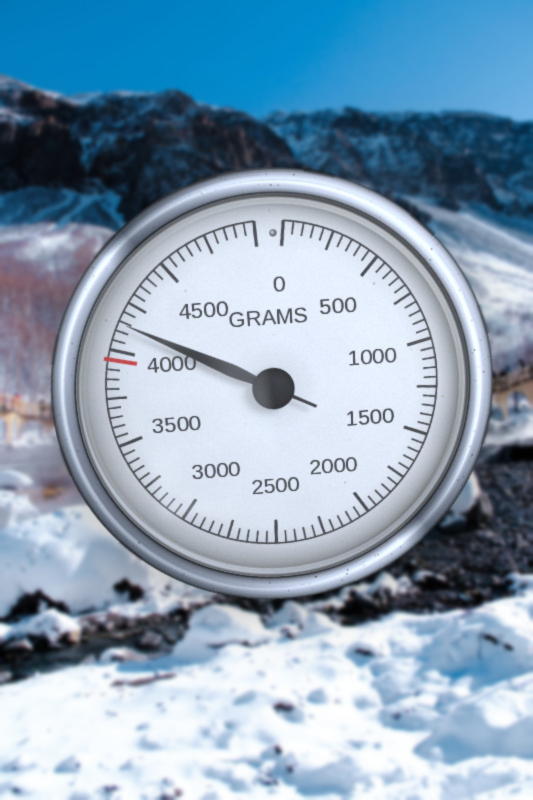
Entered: 4150 g
